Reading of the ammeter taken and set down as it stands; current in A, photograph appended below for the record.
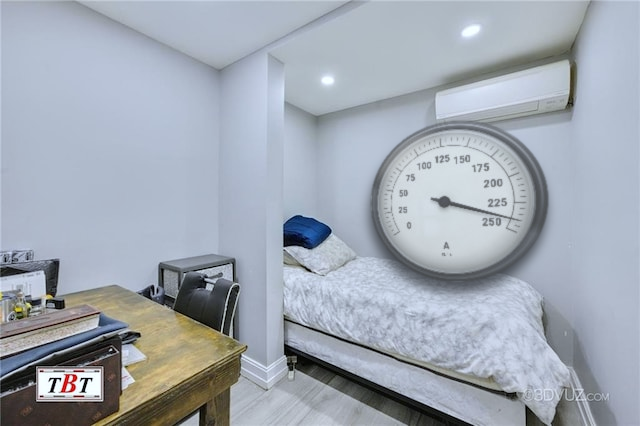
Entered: 240 A
